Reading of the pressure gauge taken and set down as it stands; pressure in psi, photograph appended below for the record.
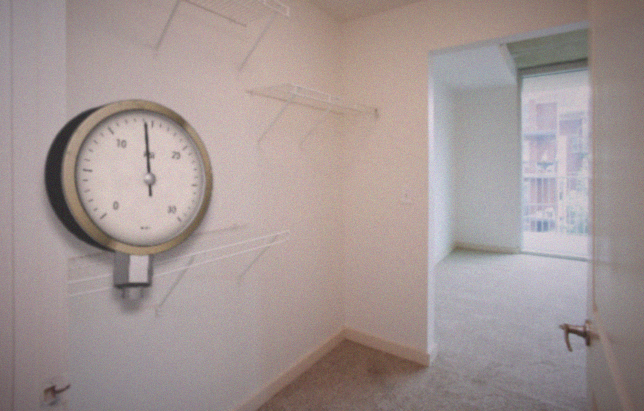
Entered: 14 psi
